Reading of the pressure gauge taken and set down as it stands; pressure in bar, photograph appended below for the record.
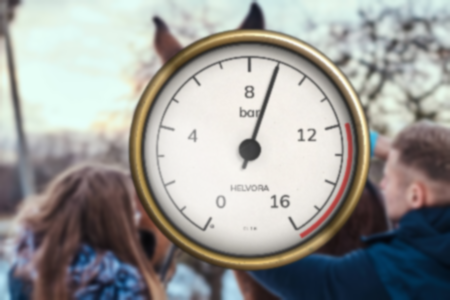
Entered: 9 bar
